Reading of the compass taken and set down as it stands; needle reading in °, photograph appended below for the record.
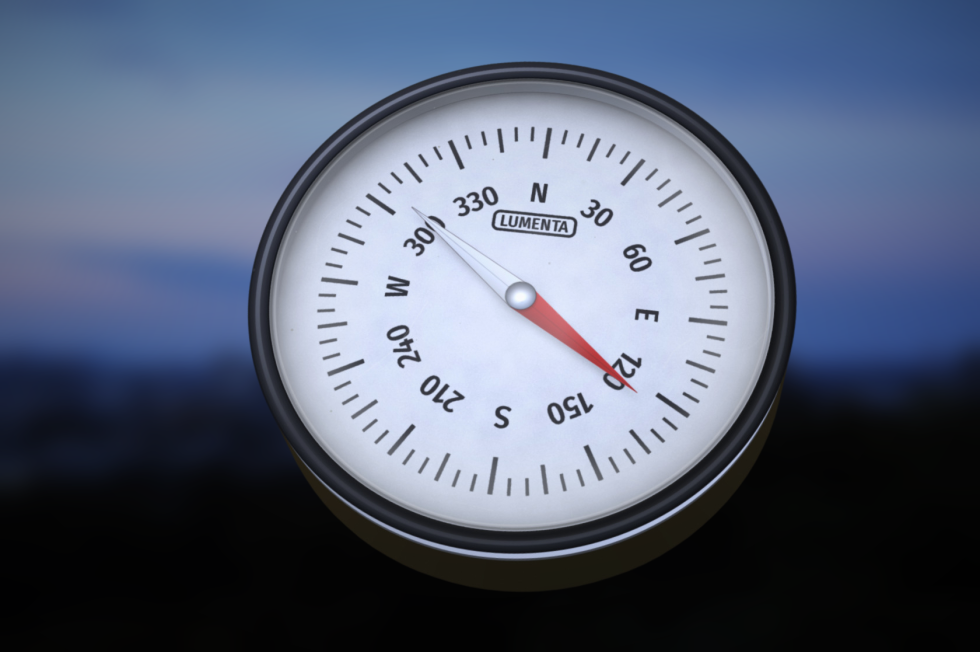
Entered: 125 °
